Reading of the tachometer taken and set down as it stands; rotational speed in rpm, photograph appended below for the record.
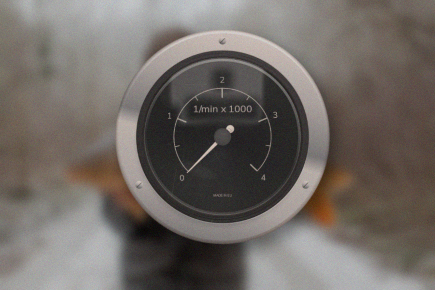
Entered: 0 rpm
